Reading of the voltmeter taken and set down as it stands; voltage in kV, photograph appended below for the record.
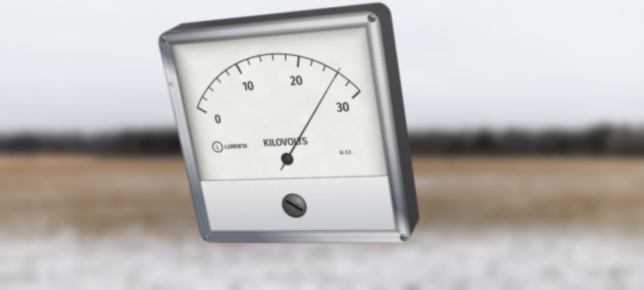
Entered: 26 kV
